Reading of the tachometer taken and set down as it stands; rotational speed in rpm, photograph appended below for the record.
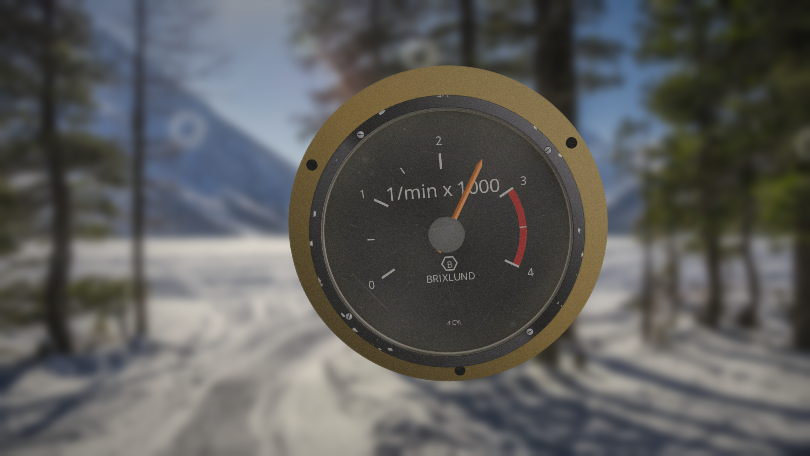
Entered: 2500 rpm
